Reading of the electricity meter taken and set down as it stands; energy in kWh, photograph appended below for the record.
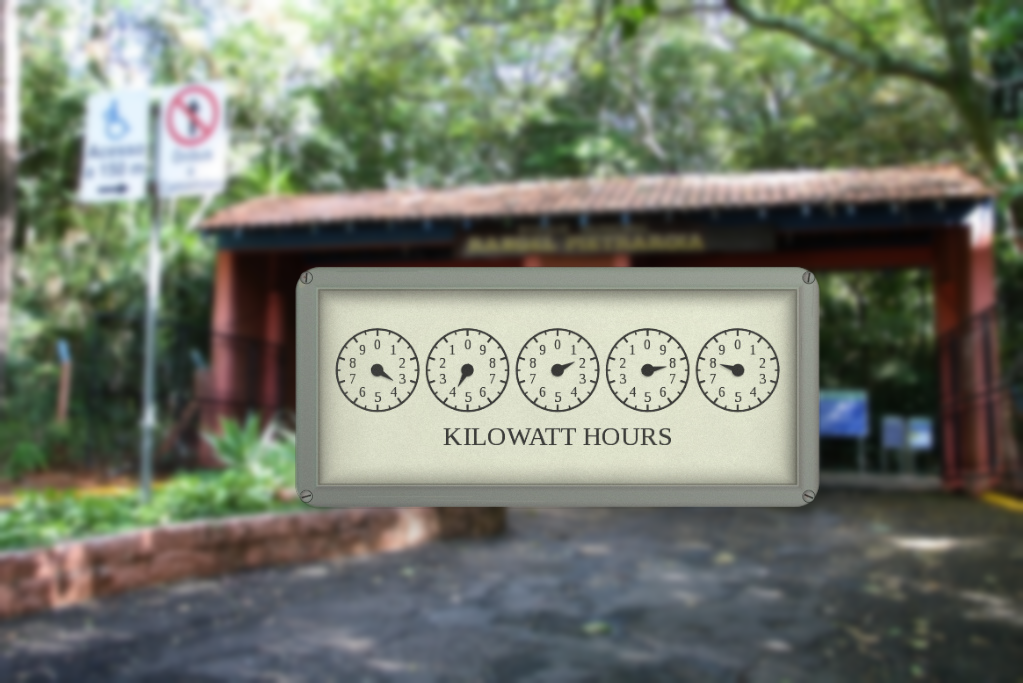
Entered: 34178 kWh
